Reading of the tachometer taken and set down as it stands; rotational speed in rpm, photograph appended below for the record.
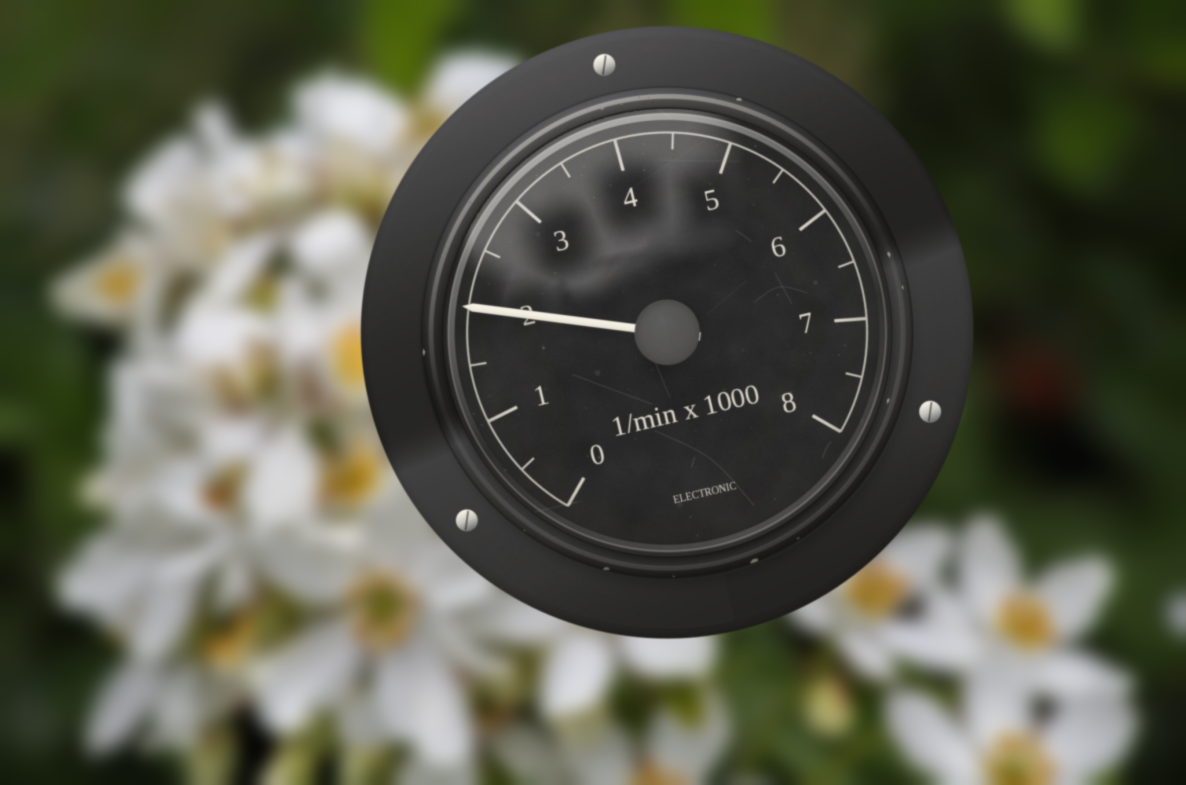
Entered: 2000 rpm
